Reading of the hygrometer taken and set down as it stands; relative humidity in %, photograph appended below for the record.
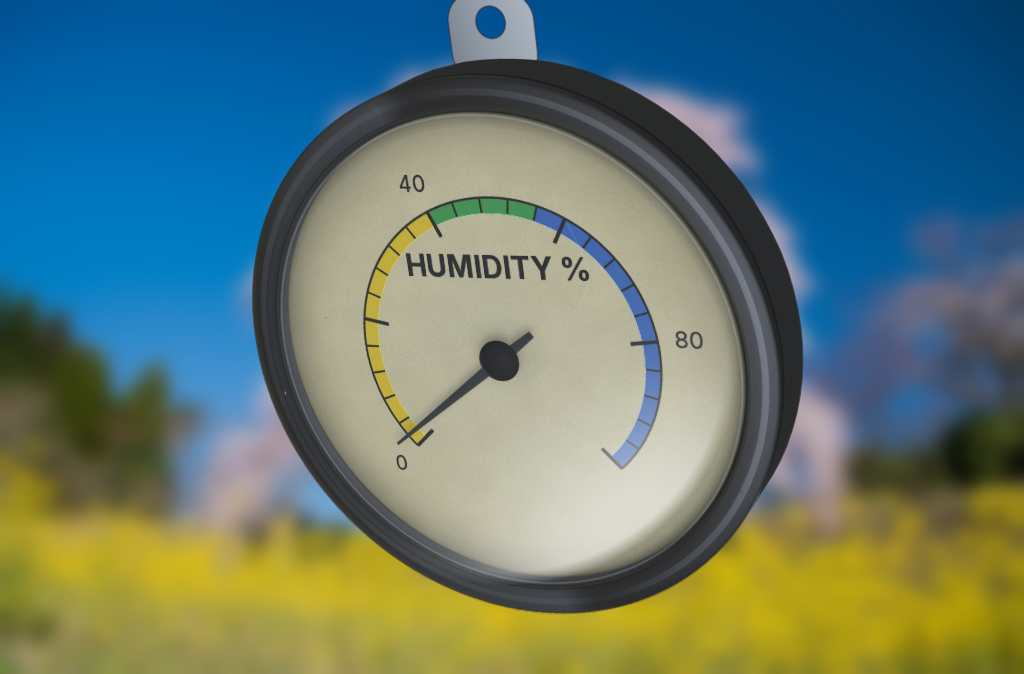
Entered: 2 %
